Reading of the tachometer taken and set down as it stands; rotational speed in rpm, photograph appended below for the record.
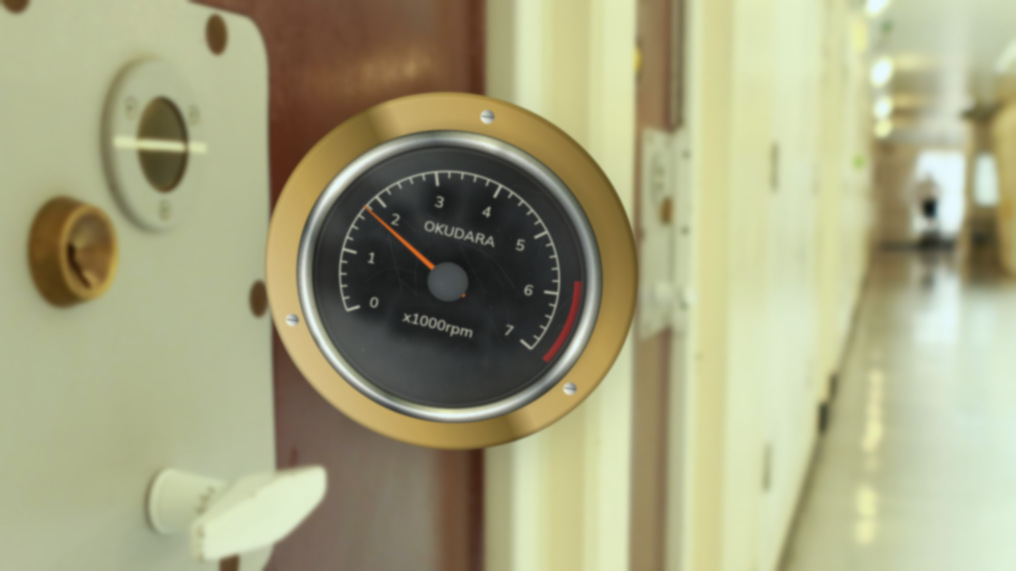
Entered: 1800 rpm
